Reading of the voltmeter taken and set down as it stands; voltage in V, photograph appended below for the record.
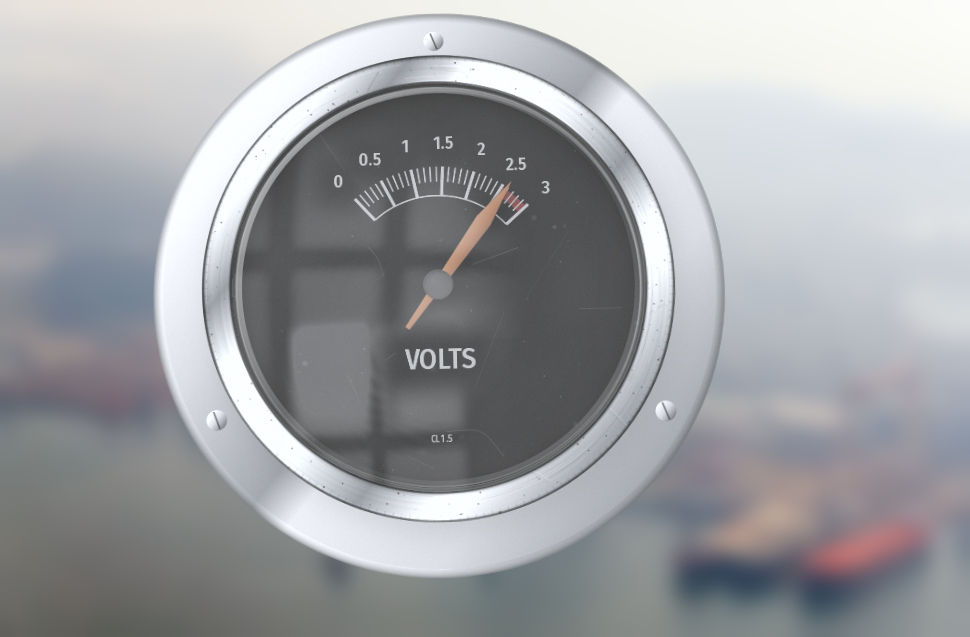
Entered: 2.6 V
